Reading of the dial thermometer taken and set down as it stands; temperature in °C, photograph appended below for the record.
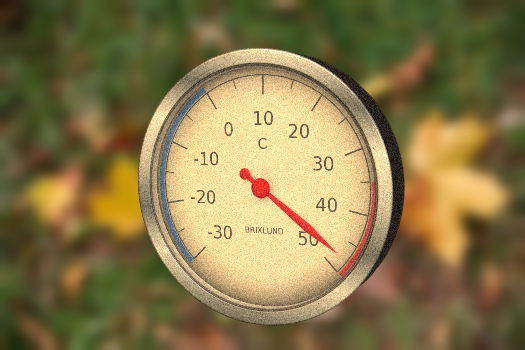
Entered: 47.5 °C
